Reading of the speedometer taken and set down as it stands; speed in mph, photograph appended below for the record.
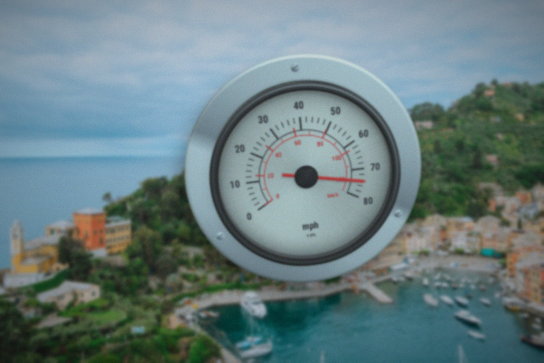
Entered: 74 mph
